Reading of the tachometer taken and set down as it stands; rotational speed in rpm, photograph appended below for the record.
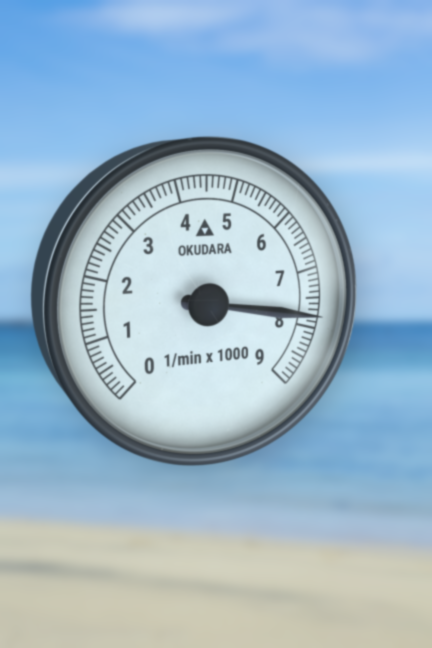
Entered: 7800 rpm
